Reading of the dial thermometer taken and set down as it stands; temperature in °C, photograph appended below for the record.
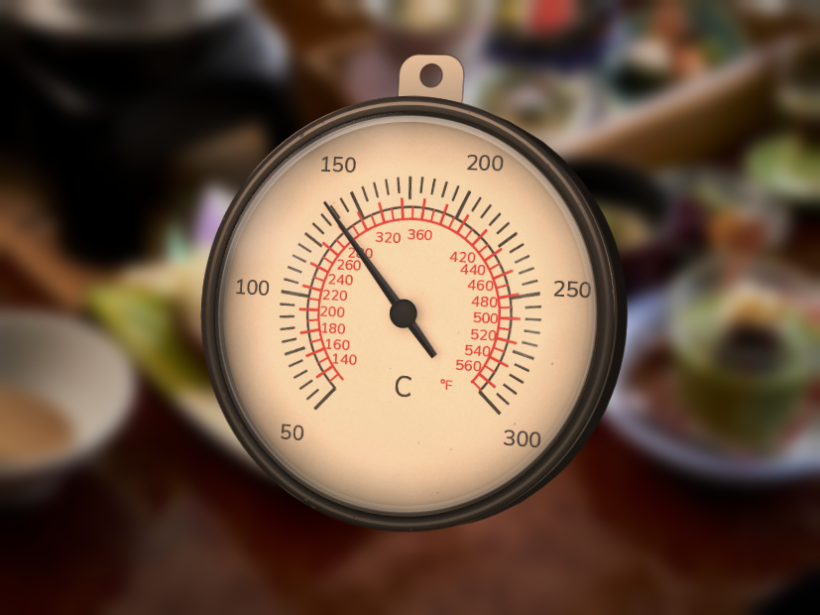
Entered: 140 °C
